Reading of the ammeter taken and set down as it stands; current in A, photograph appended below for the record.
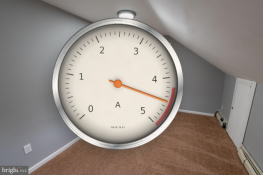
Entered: 4.5 A
